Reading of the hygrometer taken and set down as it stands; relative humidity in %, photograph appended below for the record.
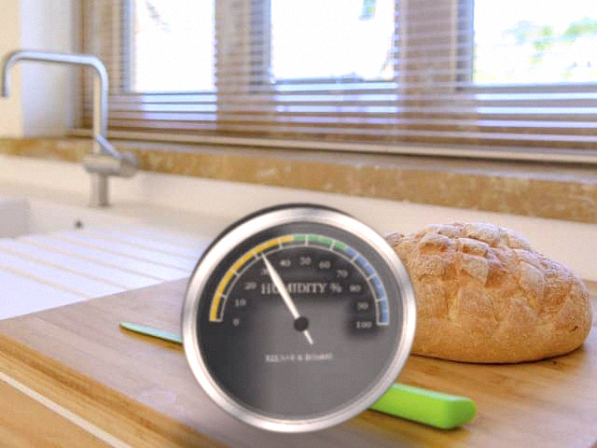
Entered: 32.5 %
